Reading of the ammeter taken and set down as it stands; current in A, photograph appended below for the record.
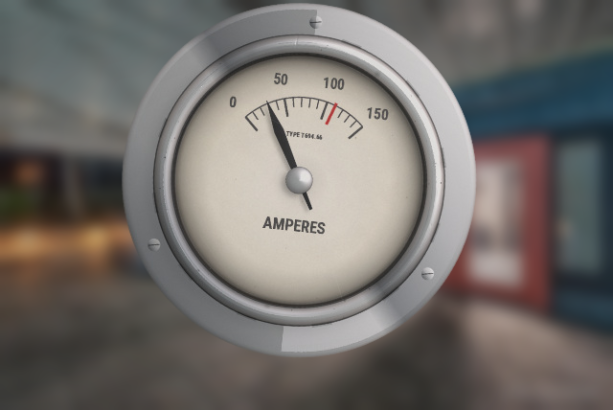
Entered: 30 A
